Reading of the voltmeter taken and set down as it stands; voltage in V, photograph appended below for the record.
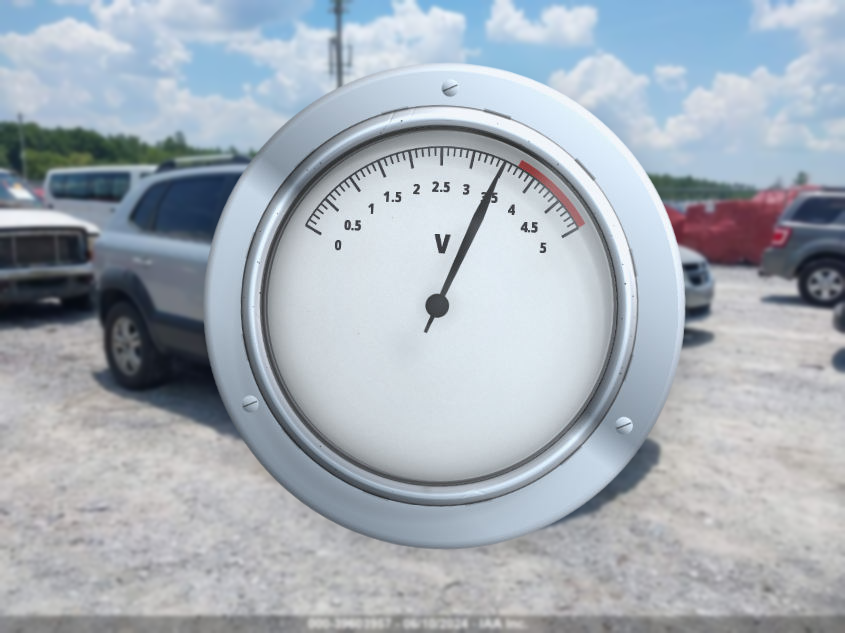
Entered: 3.5 V
